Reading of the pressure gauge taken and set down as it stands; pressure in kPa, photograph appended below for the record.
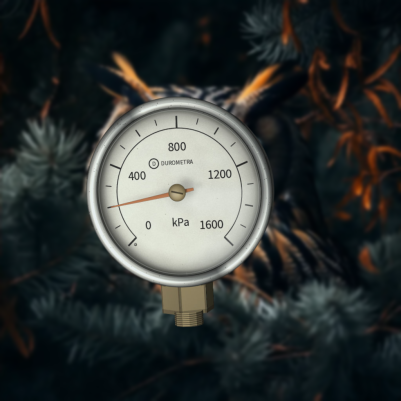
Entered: 200 kPa
